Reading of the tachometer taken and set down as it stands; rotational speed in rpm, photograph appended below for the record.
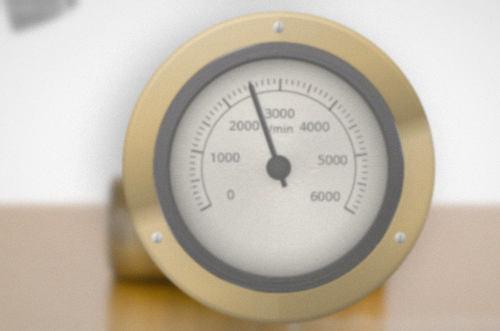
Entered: 2500 rpm
